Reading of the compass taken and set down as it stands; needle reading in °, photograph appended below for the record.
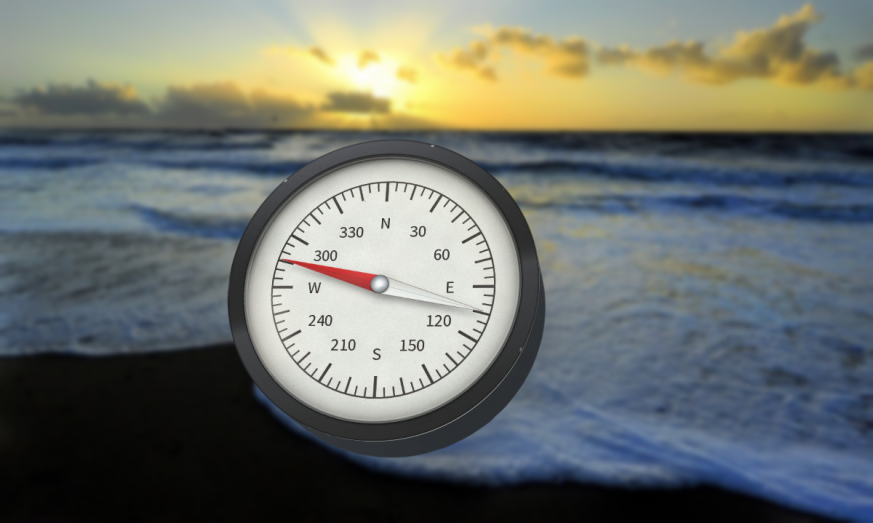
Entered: 285 °
